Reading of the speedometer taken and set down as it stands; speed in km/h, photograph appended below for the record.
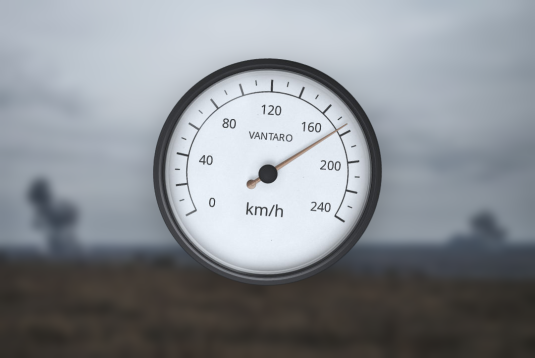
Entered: 175 km/h
